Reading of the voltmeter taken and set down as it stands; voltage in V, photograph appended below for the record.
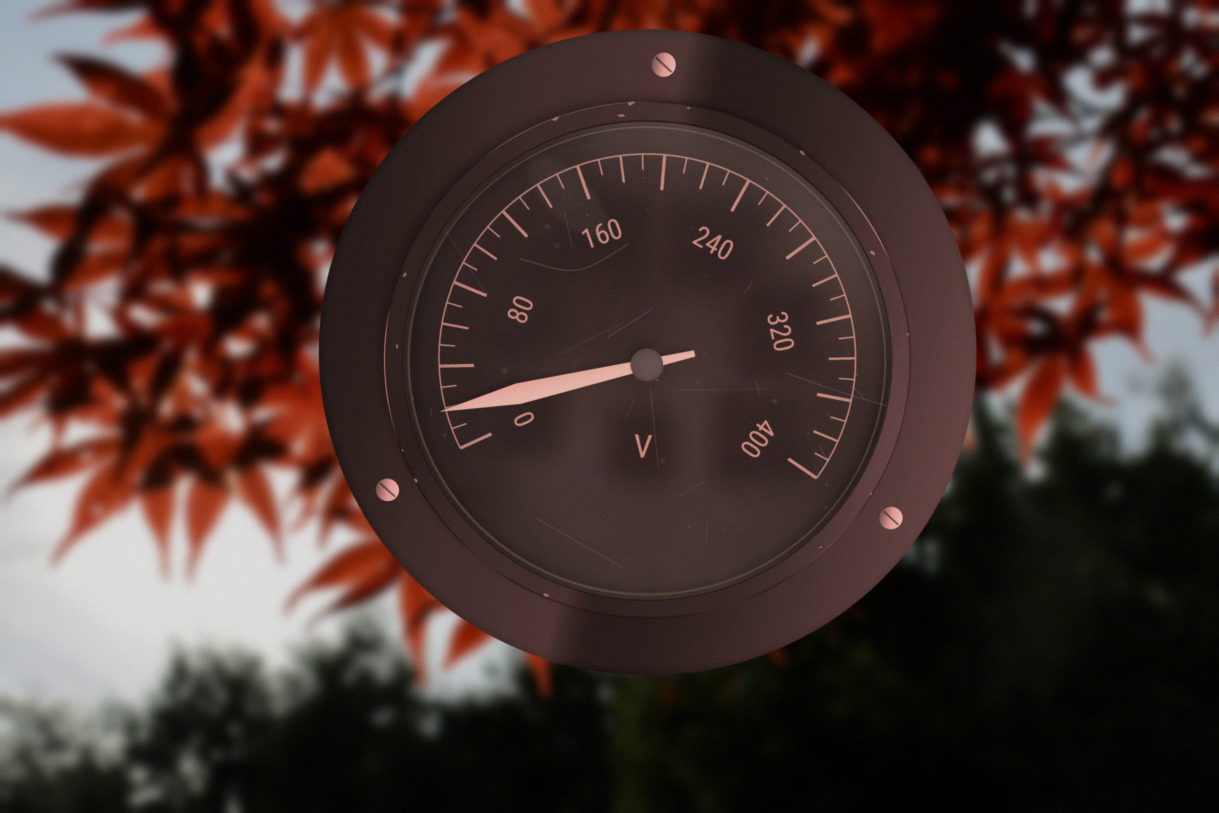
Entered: 20 V
